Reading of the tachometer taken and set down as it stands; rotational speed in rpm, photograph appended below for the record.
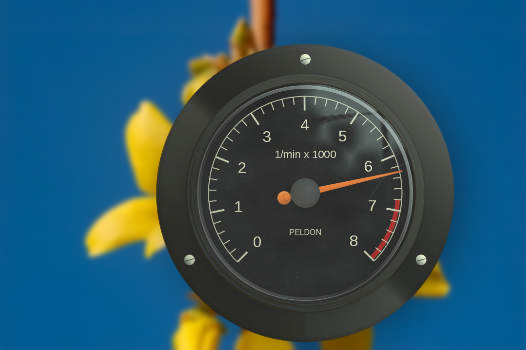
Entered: 6300 rpm
